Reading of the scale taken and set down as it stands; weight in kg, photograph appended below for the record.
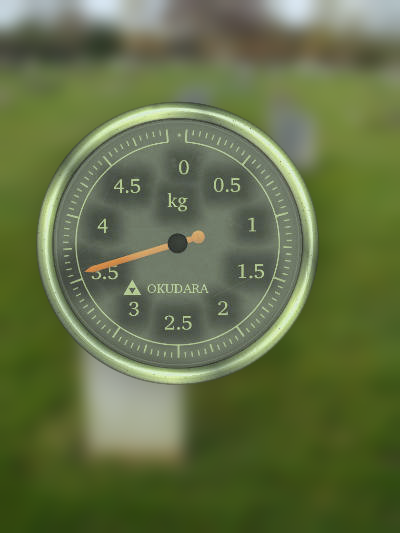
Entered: 3.55 kg
